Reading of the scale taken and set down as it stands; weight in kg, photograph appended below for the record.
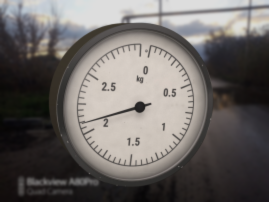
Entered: 2.1 kg
